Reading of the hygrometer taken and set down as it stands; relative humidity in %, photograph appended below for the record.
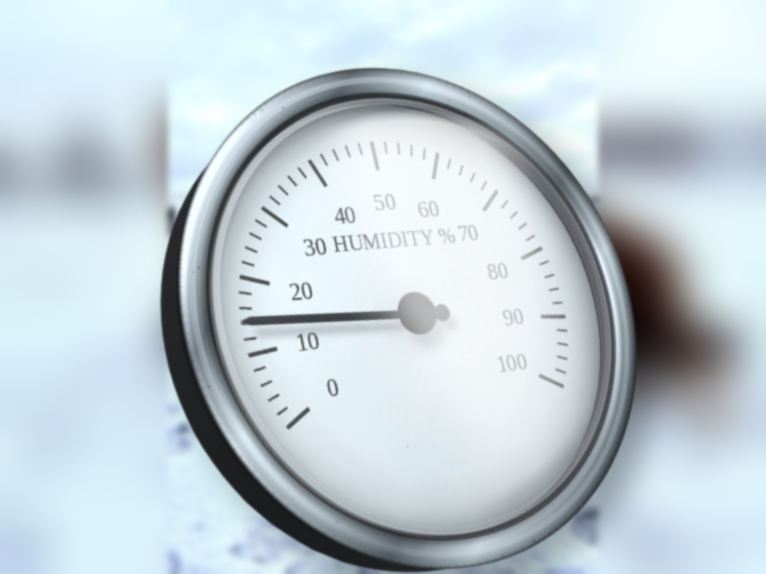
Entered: 14 %
